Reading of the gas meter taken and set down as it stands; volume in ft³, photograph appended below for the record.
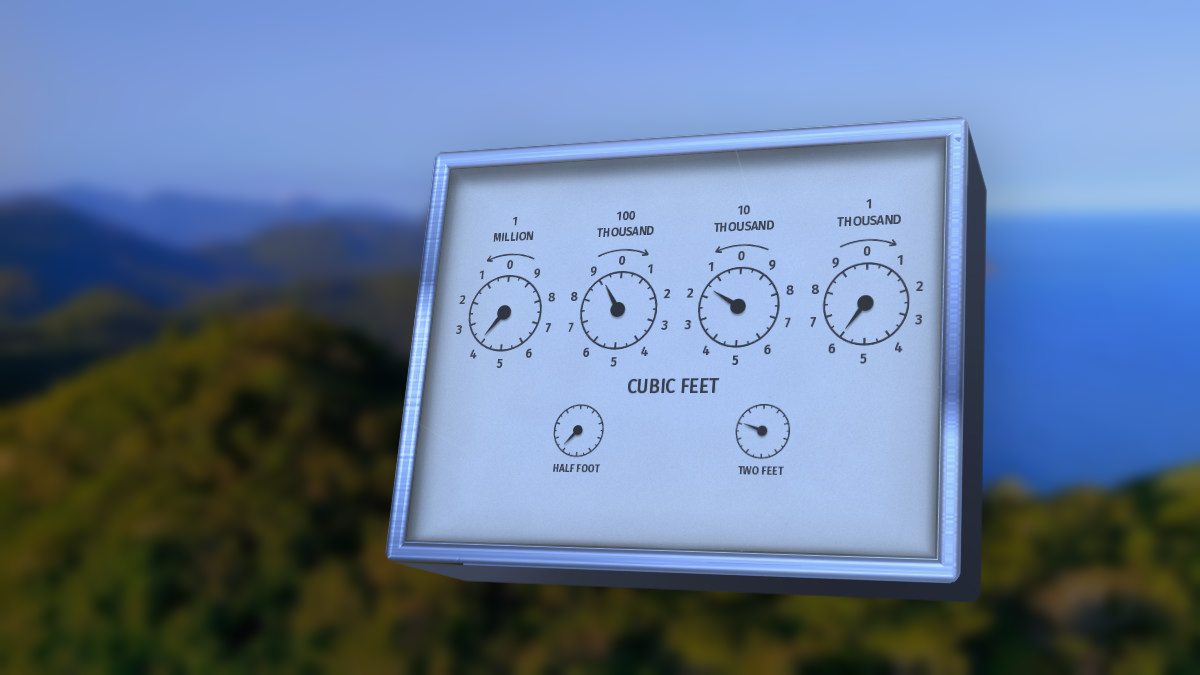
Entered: 391600 ft³
